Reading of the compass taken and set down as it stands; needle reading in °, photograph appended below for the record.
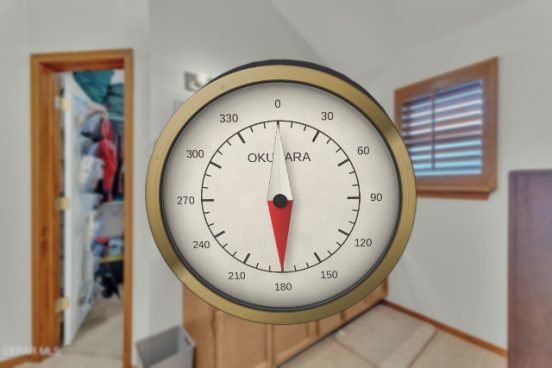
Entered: 180 °
